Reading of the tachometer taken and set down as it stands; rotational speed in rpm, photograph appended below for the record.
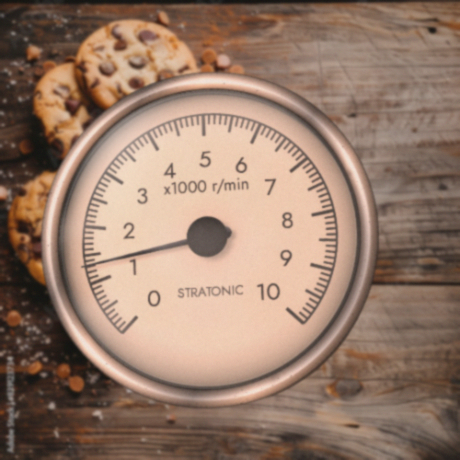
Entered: 1300 rpm
